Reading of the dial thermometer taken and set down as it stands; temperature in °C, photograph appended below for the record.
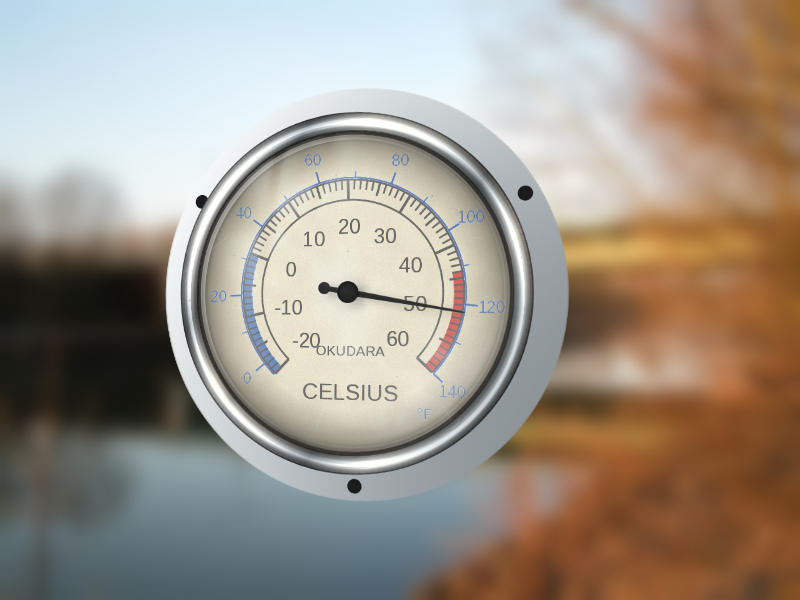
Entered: 50 °C
